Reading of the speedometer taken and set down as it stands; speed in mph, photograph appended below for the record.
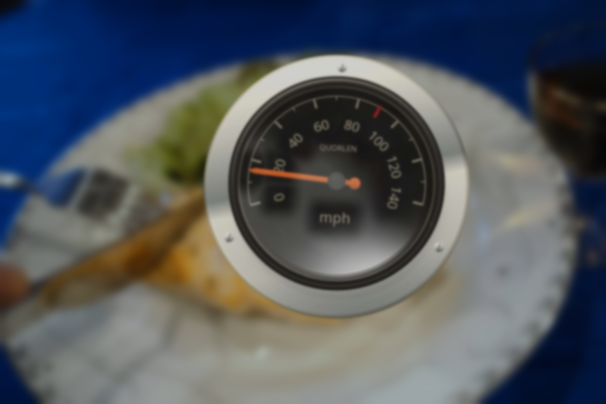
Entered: 15 mph
